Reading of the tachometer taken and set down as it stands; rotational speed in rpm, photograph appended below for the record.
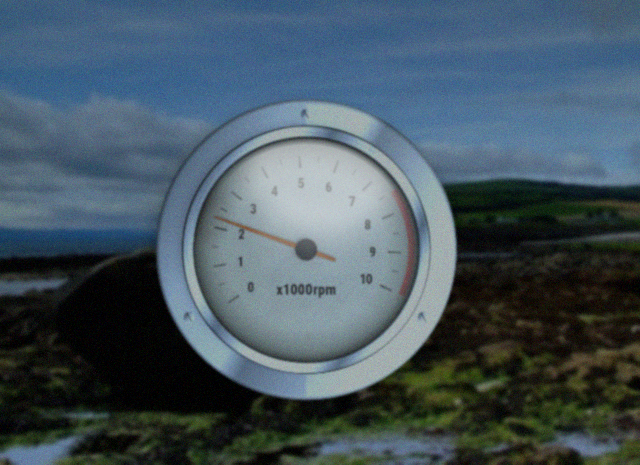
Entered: 2250 rpm
